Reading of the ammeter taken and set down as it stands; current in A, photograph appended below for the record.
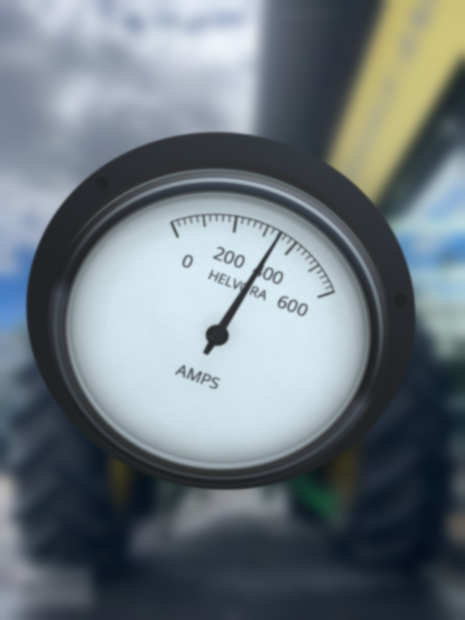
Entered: 340 A
